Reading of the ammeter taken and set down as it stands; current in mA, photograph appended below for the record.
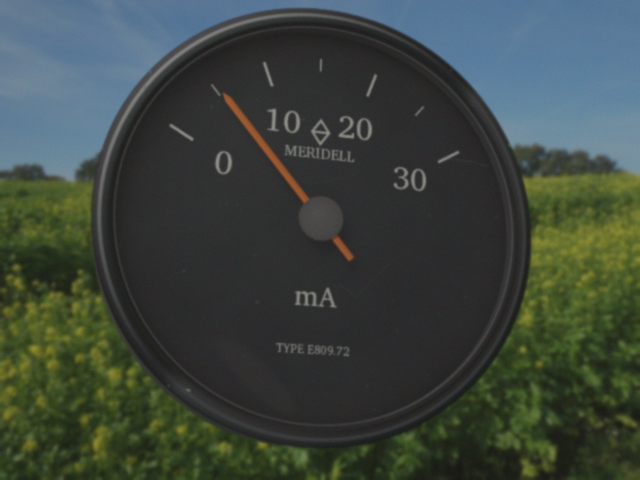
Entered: 5 mA
